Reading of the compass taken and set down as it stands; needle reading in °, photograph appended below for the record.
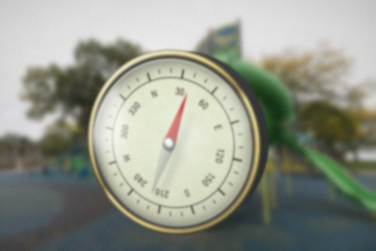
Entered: 40 °
